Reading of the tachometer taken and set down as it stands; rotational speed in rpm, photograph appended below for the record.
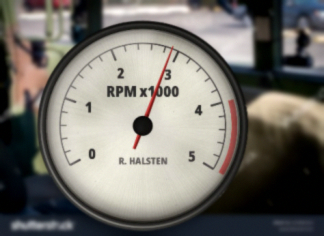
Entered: 2900 rpm
